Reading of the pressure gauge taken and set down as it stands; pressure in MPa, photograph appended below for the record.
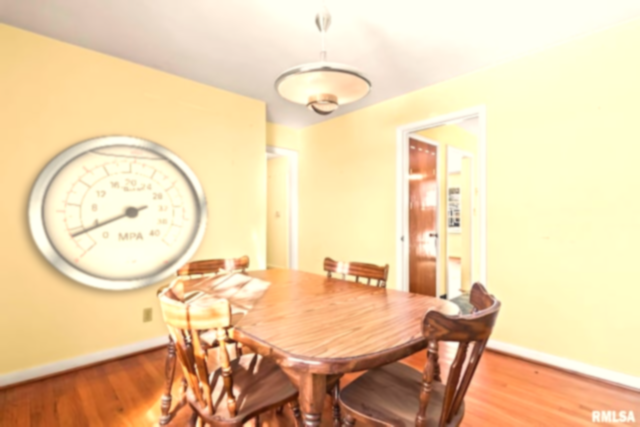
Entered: 3 MPa
